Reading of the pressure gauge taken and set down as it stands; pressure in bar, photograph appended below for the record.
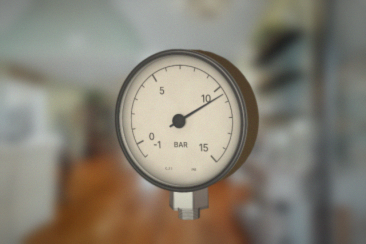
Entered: 10.5 bar
